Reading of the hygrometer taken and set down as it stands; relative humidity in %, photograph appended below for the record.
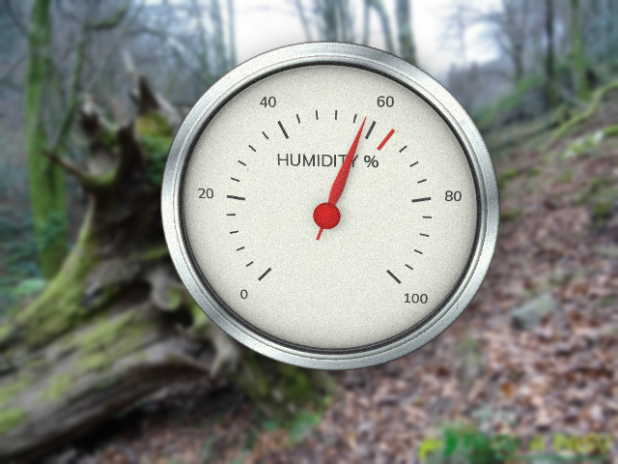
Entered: 58 %
